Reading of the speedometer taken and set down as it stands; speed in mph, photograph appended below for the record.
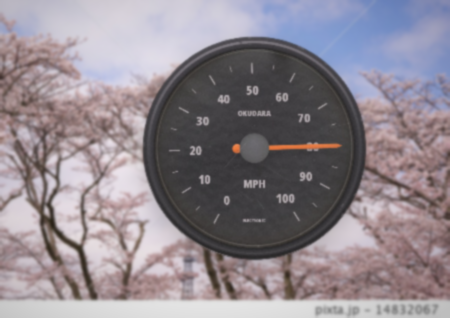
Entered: 80 mph
